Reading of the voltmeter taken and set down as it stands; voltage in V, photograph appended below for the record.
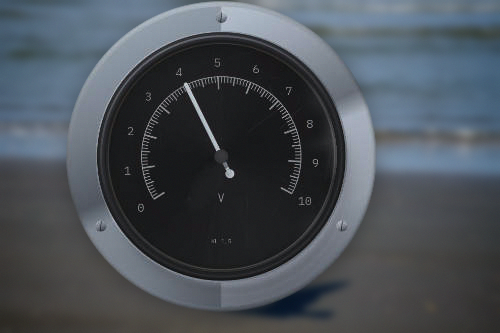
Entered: 4 V
